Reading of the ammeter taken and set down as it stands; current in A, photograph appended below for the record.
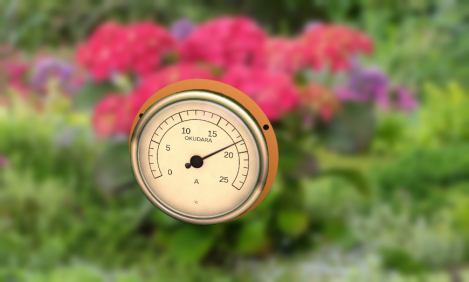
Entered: 18.5 A
